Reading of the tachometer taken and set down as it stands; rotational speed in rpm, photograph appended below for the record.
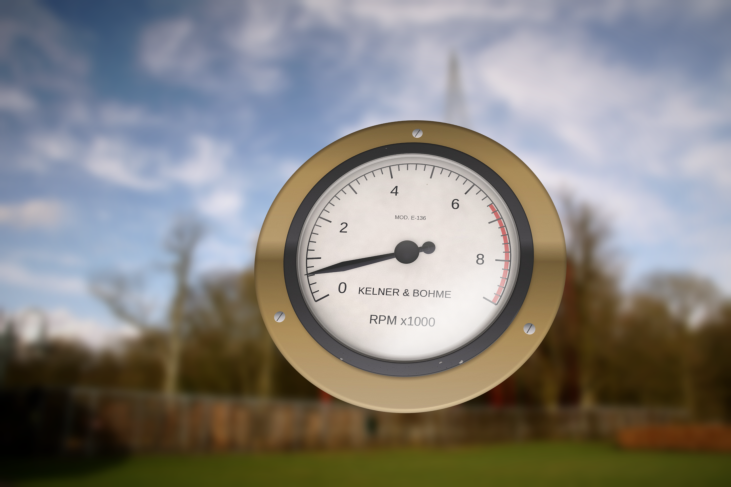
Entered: 600 rpm
